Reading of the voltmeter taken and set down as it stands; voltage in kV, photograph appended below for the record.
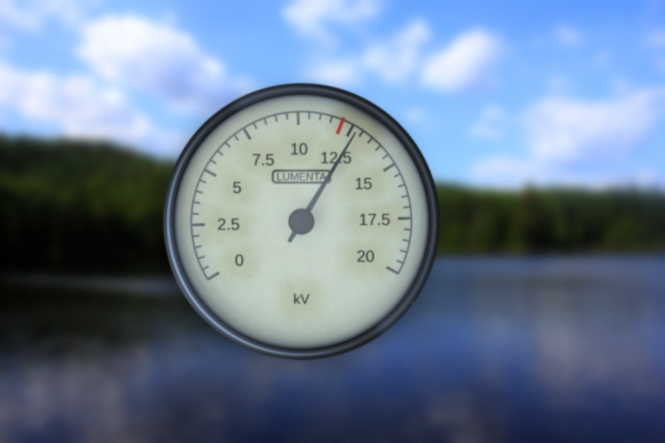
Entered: 12.75 kV
